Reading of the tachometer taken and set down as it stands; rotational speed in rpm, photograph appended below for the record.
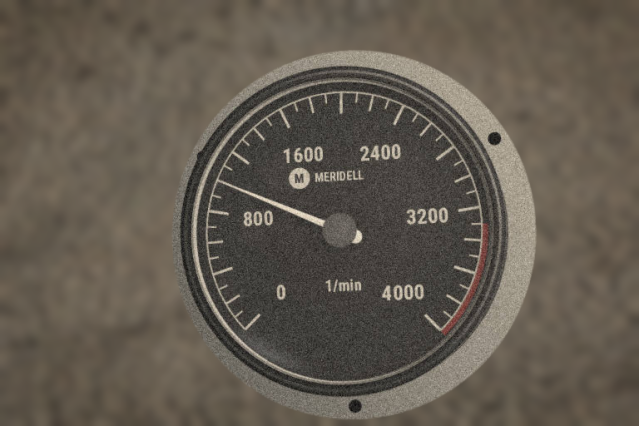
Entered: 1000 rpm
